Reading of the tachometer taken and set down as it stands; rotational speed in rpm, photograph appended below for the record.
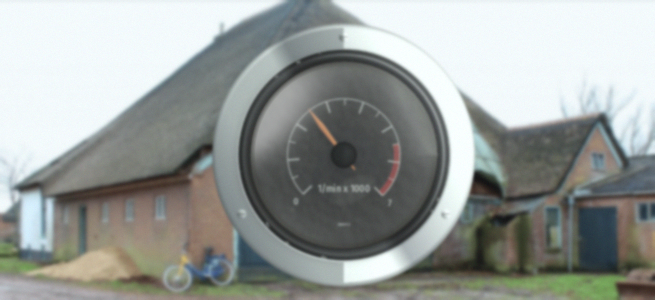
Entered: 2500 rpm
